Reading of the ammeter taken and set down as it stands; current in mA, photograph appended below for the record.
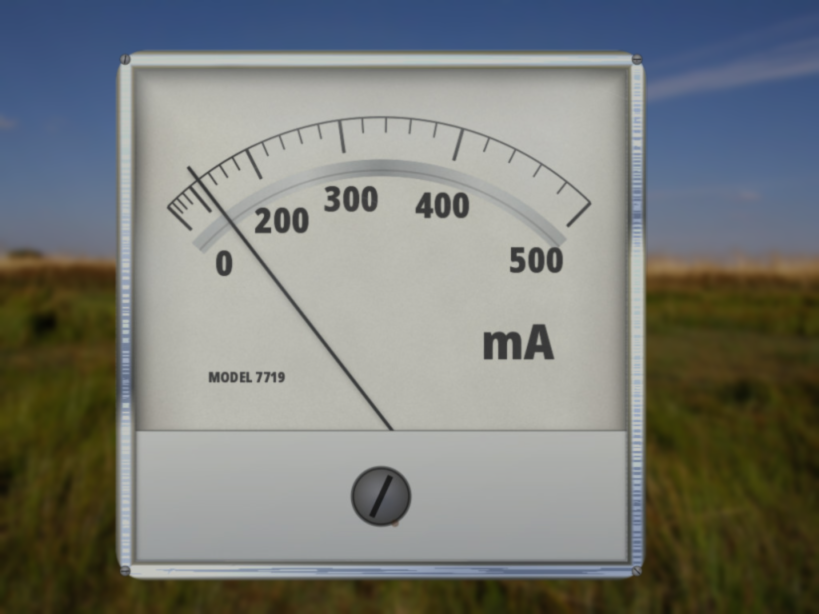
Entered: 120 mA
